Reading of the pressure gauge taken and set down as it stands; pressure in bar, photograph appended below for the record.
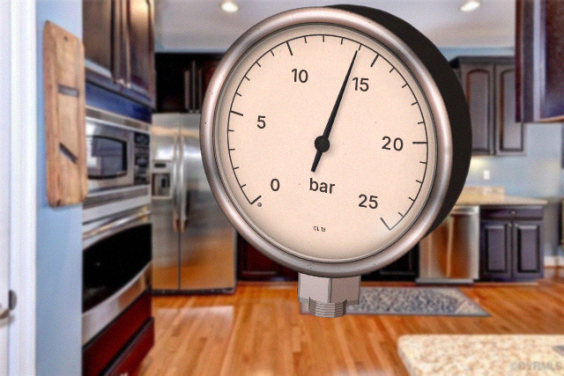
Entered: 14 bar
